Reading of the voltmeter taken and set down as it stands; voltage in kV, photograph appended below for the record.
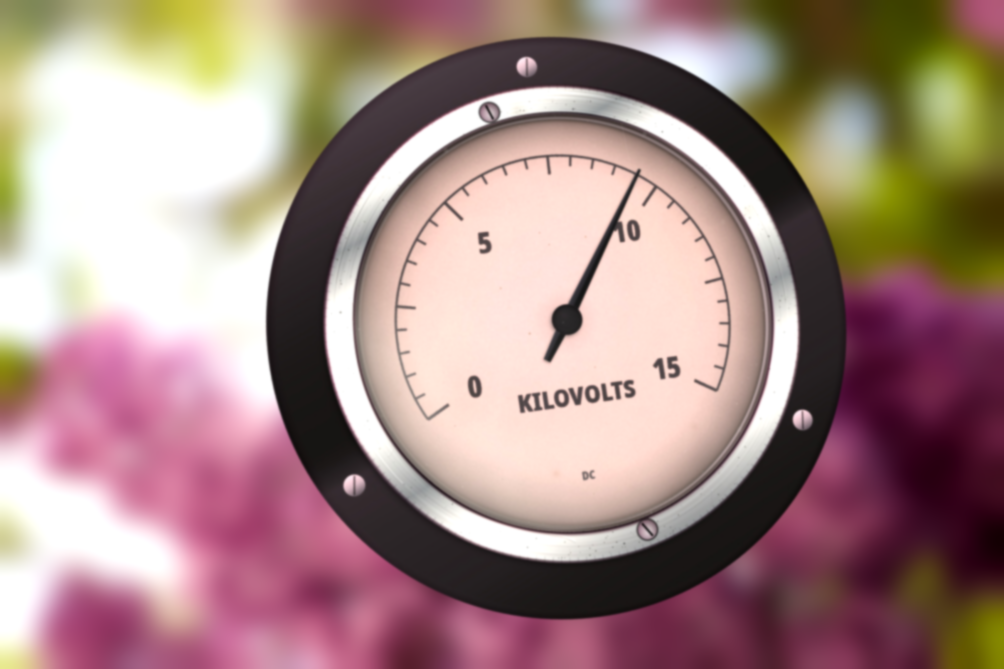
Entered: 9.5 kV
